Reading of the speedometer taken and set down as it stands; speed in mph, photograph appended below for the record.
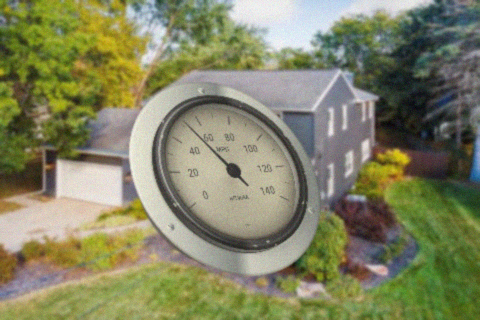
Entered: 50 mph
